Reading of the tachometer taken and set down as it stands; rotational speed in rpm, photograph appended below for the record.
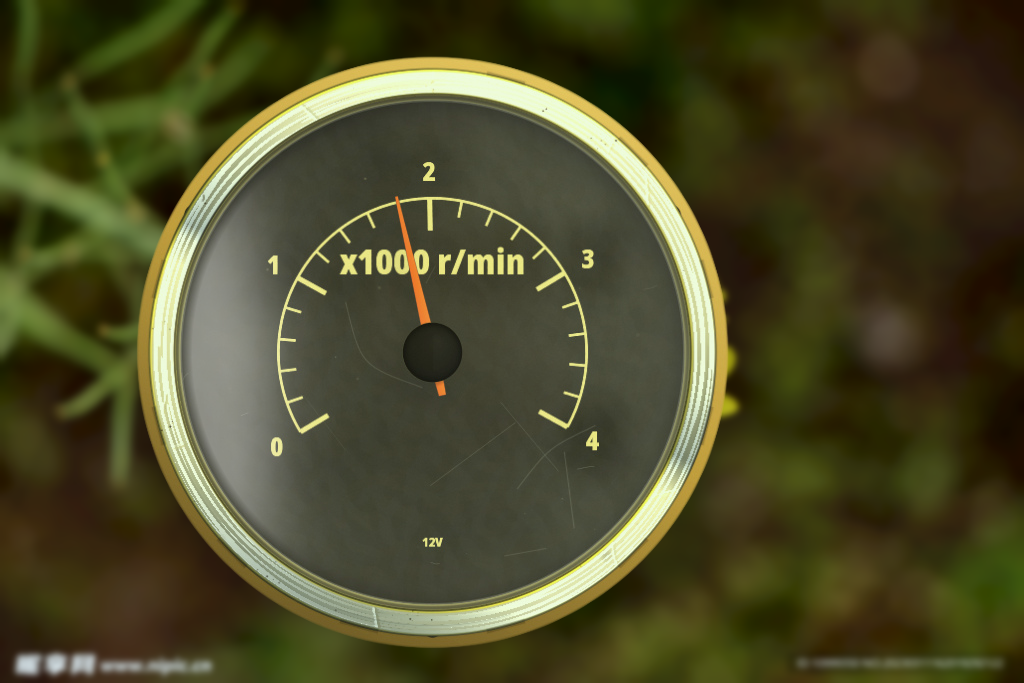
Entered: 1800 rpm
